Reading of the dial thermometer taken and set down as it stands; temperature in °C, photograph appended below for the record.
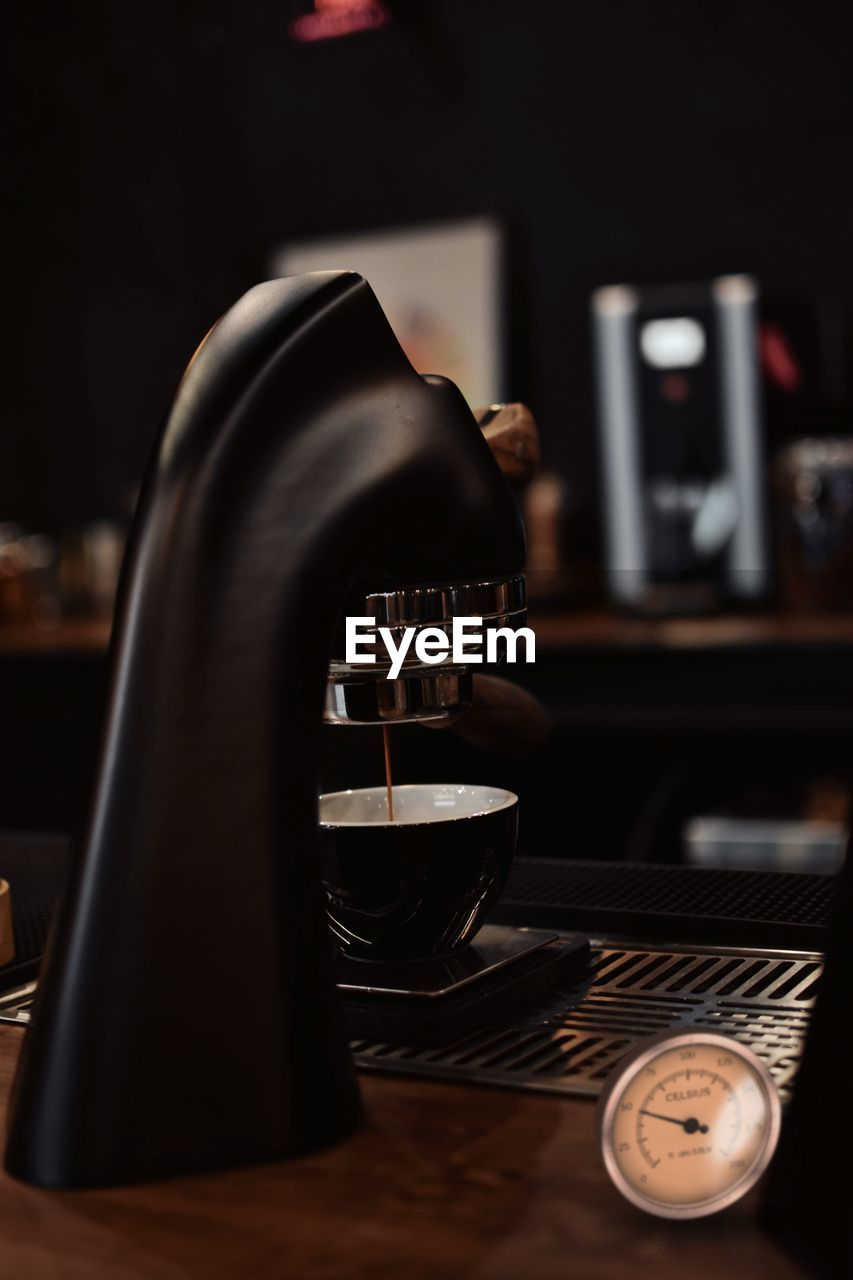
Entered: 50 °C
